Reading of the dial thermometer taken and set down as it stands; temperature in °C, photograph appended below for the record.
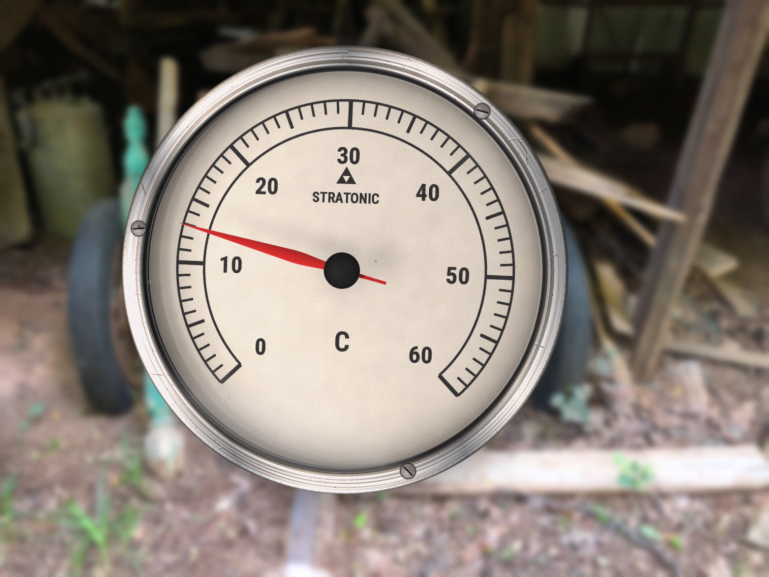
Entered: 13 °C
